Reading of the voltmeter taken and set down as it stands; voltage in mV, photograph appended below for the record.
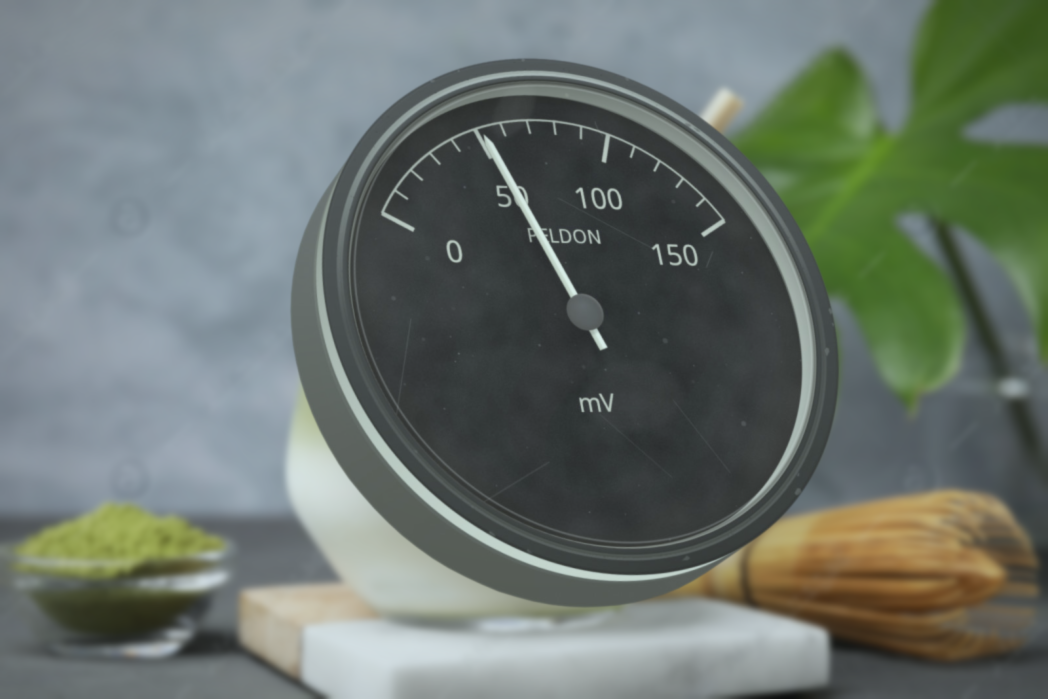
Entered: 50 mV
